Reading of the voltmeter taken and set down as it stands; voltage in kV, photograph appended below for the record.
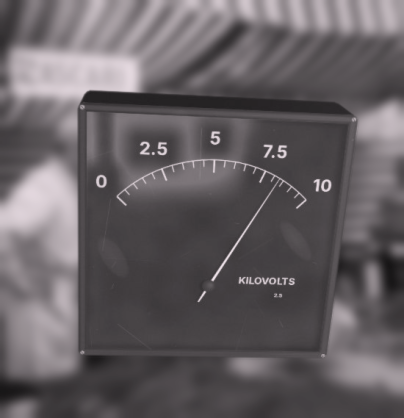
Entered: 8.25 kV
